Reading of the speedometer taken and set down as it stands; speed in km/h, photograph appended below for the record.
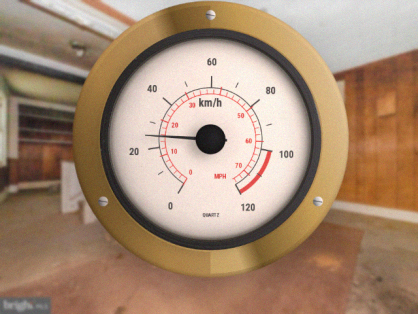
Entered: 25 km/h
